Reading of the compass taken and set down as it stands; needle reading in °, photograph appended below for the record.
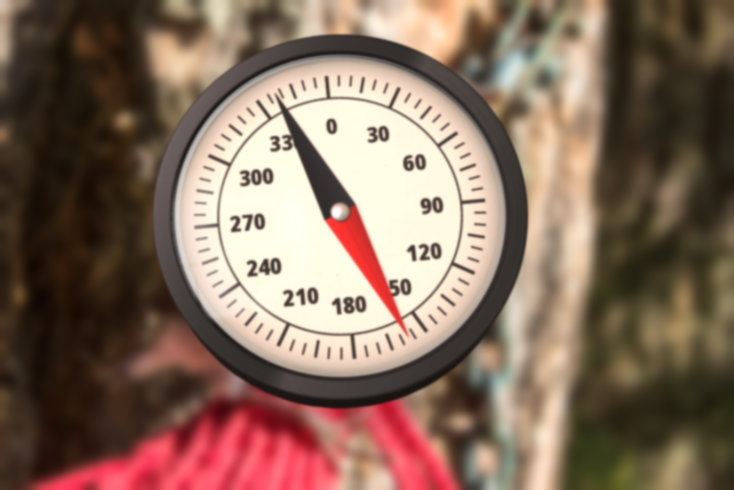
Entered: 157.5 °
